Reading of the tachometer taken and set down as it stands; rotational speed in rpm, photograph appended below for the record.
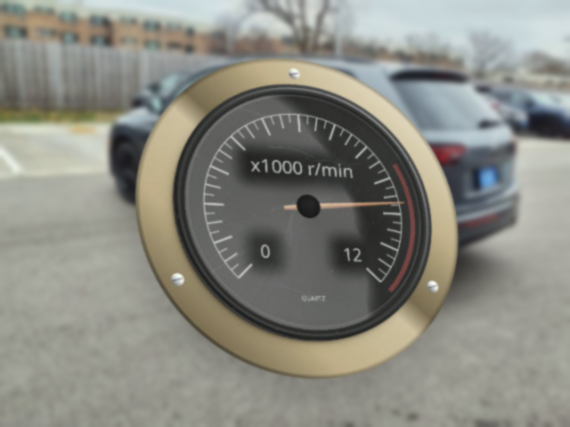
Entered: 9750 rpm
